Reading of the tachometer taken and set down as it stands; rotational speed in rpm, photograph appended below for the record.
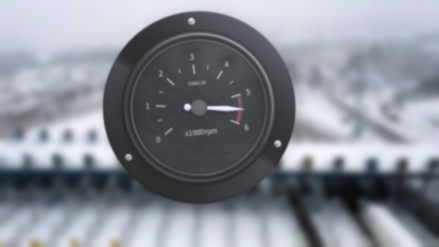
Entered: 5500 rpm
